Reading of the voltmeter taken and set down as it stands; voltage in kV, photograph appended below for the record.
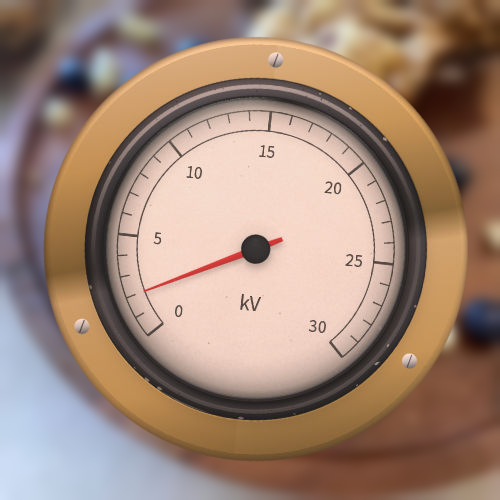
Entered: 2 kV
